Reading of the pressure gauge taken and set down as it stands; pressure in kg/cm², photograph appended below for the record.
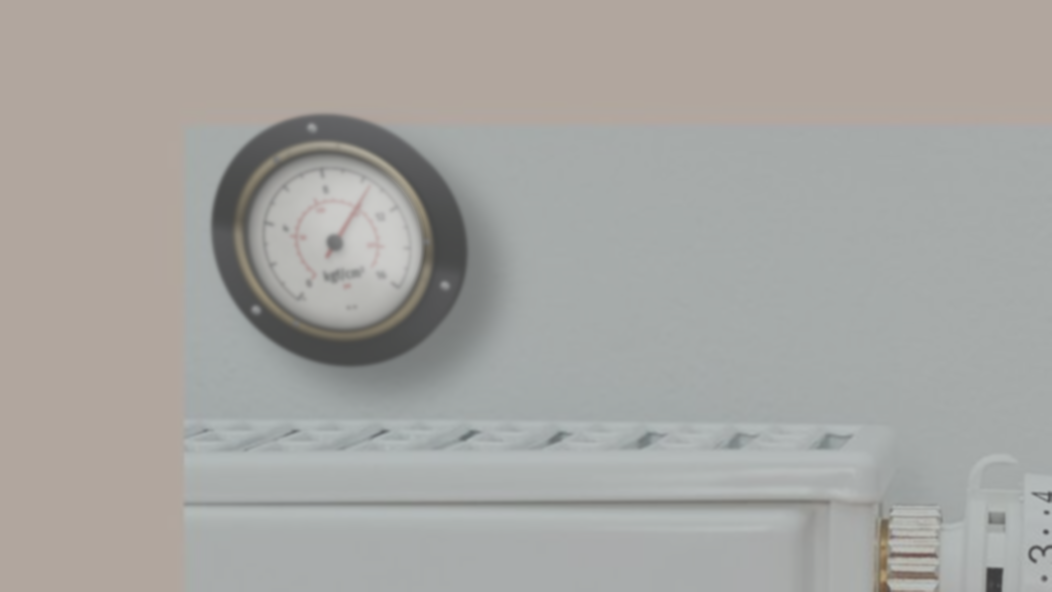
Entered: 10.5 kg/cm²
